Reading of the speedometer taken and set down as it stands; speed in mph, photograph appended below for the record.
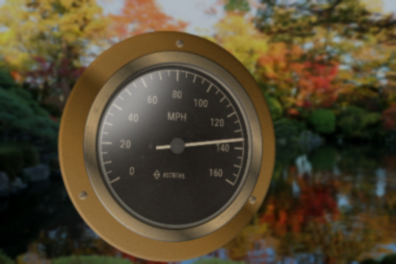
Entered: 135 mph
